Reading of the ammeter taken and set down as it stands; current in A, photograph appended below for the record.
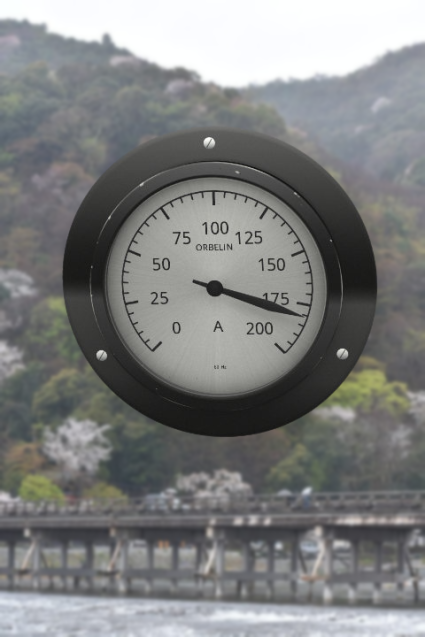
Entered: 180 A
